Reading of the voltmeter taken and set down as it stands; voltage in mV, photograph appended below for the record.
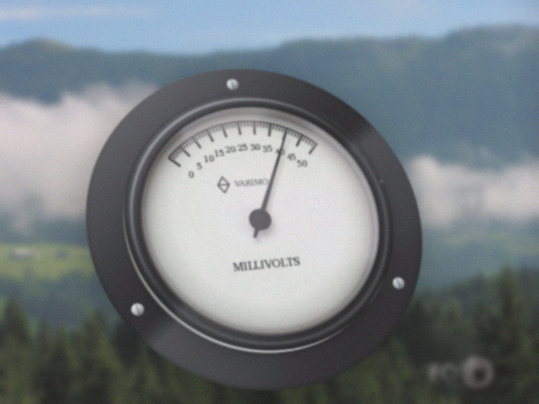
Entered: 40 mV
